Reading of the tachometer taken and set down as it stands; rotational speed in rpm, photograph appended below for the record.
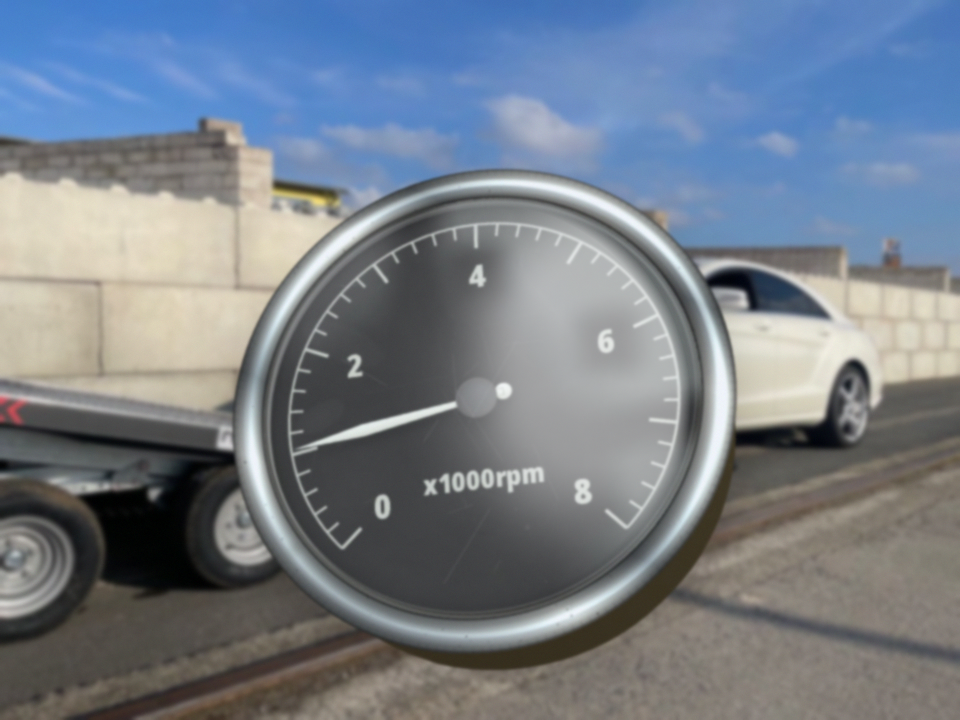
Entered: 1000 rpm
